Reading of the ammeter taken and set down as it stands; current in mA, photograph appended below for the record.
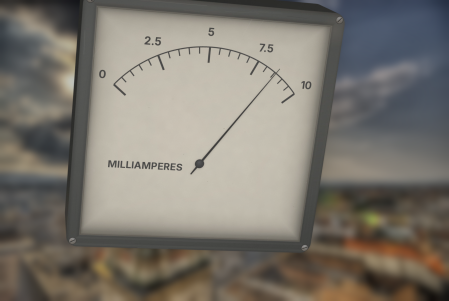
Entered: 8.5 mA
